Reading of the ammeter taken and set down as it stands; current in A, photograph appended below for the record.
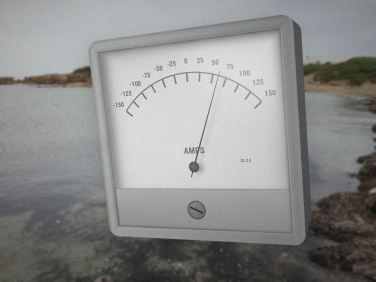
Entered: 62.5 A
